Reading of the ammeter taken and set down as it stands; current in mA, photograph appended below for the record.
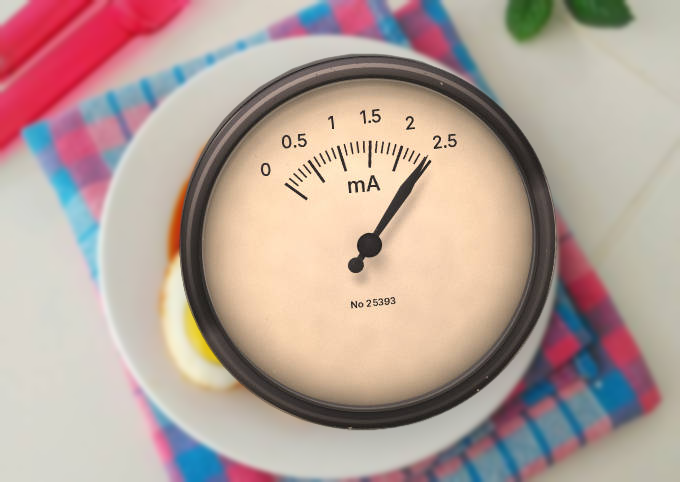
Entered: 2.4 mA
